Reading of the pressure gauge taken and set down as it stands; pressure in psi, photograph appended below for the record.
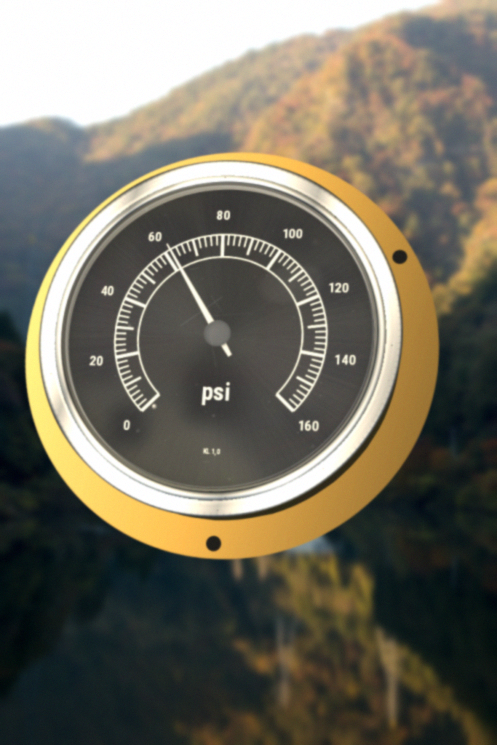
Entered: 62 psi
